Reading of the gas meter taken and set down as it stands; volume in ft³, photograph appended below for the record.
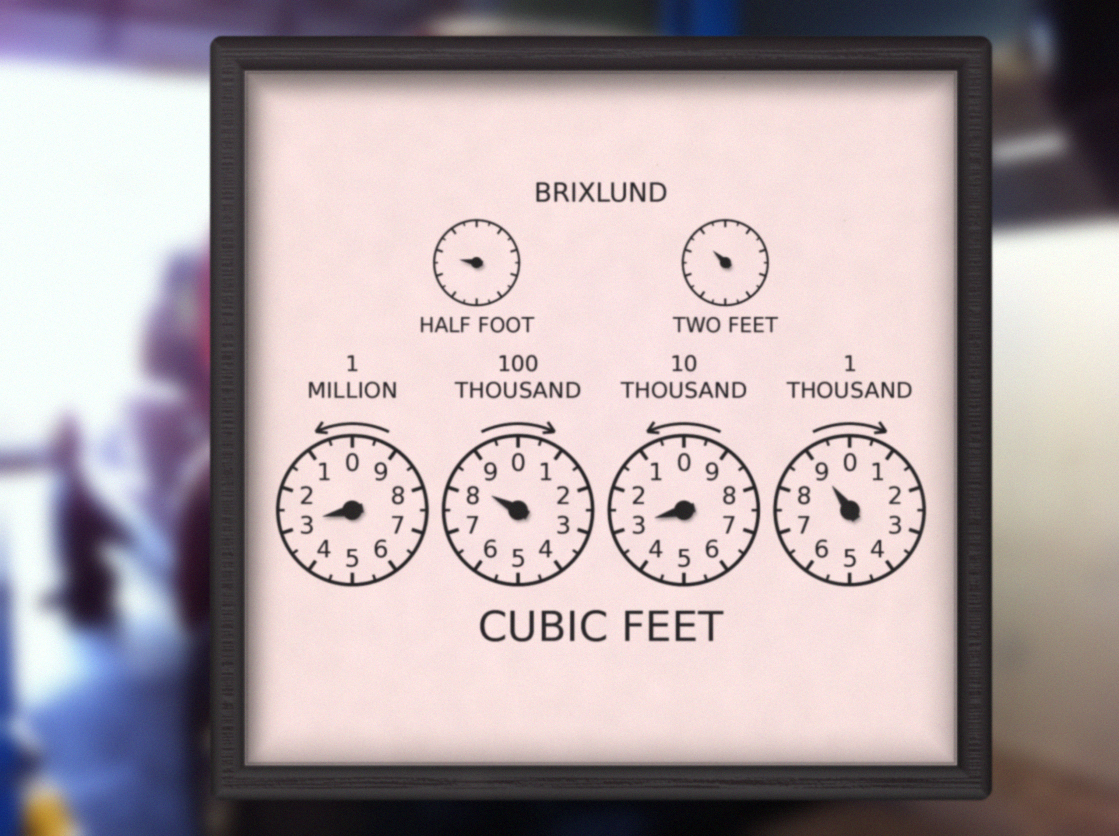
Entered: 282900 ft³
